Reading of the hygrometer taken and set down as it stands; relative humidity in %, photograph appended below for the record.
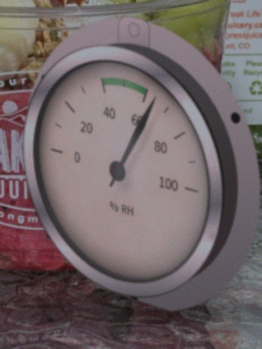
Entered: 65 %
